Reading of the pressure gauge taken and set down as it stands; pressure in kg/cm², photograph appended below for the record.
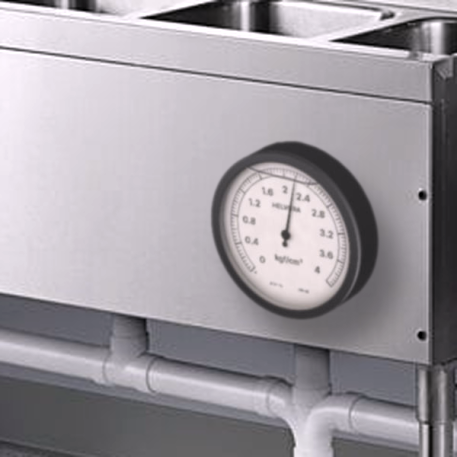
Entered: 2.2 kg/cm²
